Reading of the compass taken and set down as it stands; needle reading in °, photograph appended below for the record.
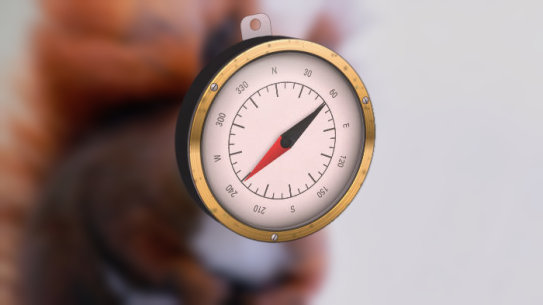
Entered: 240 °
